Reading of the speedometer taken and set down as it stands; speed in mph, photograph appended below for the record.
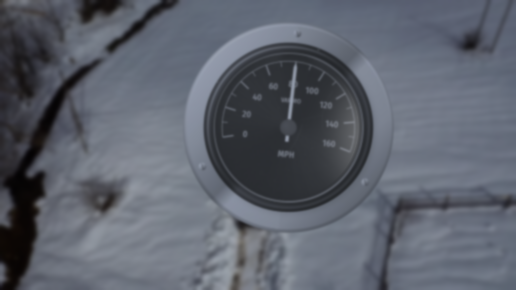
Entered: 80 mph
